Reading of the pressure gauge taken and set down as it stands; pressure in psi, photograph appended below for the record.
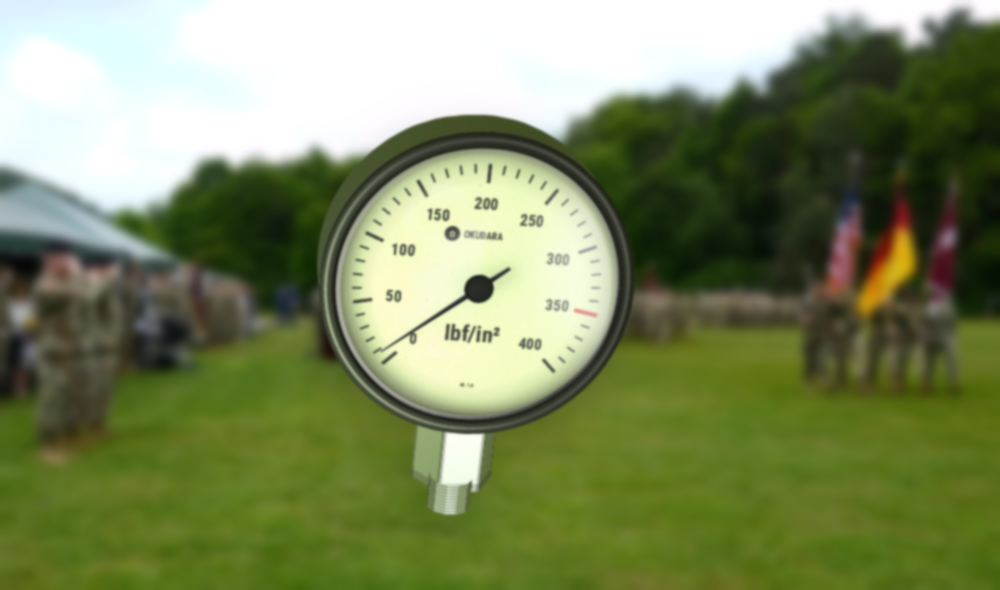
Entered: 10 psi
